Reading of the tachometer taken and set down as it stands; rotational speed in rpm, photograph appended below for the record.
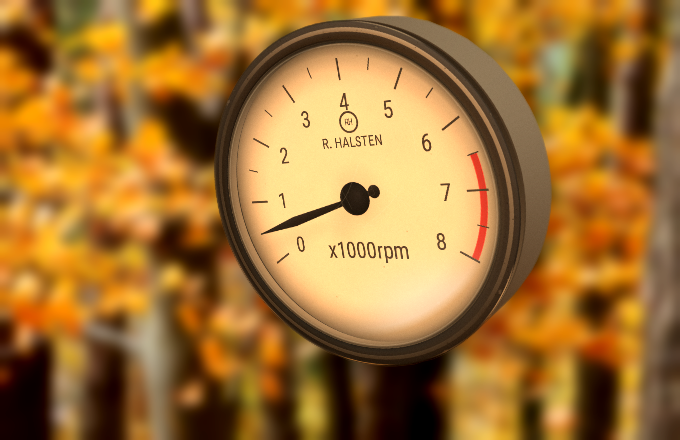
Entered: 500 rpm
